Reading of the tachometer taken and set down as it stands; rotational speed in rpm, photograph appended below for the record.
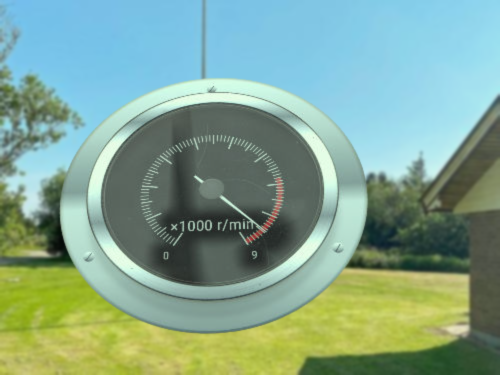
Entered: 8500 rpm
